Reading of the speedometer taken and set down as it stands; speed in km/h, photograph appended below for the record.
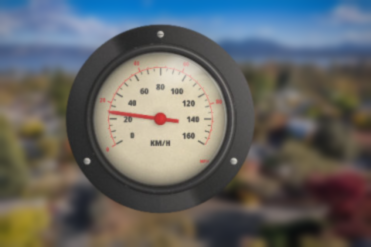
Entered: 25 km/h
